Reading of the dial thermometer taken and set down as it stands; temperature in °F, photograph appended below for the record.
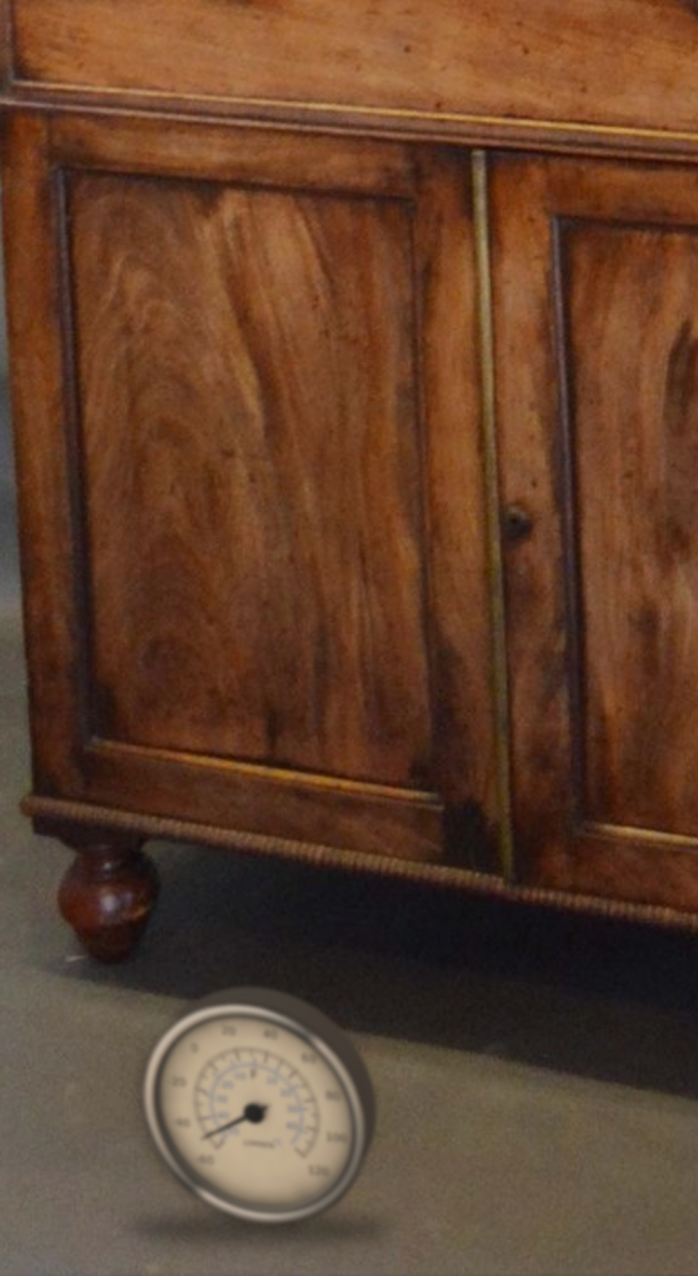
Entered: -50 °F
